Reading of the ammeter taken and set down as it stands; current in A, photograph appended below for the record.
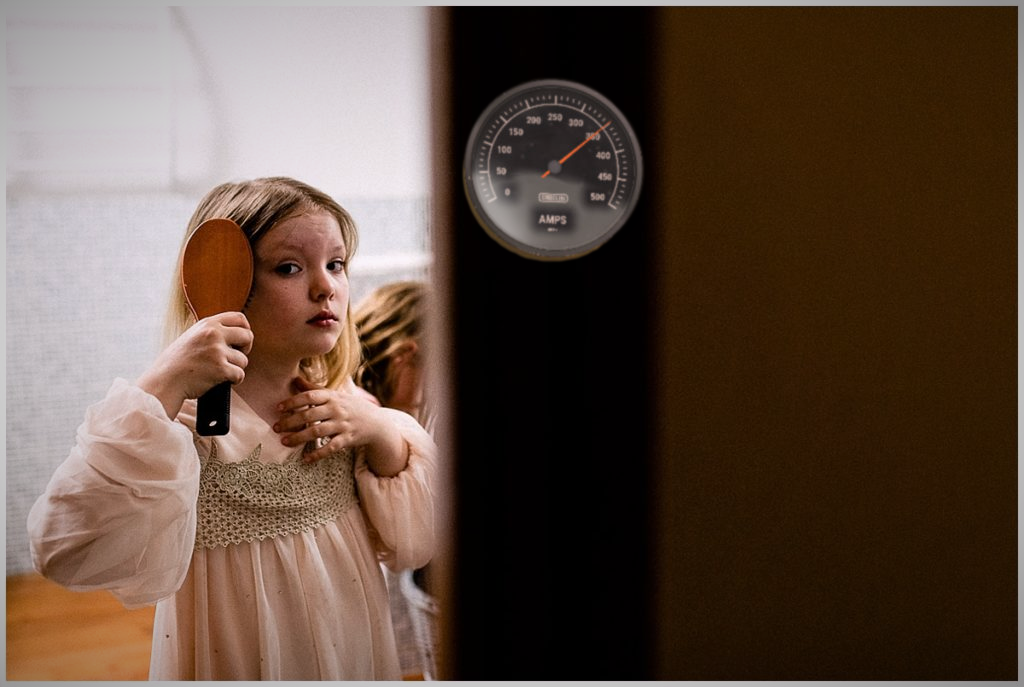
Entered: 350 A
